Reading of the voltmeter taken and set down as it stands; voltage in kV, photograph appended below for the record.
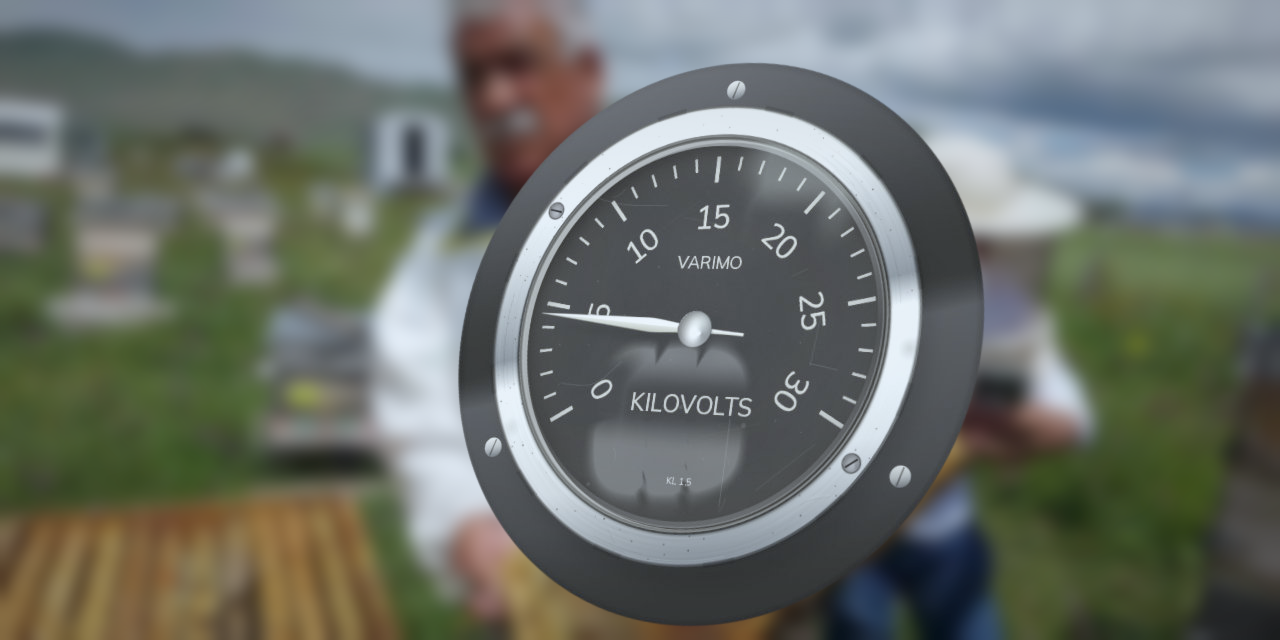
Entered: 4.5 kV
